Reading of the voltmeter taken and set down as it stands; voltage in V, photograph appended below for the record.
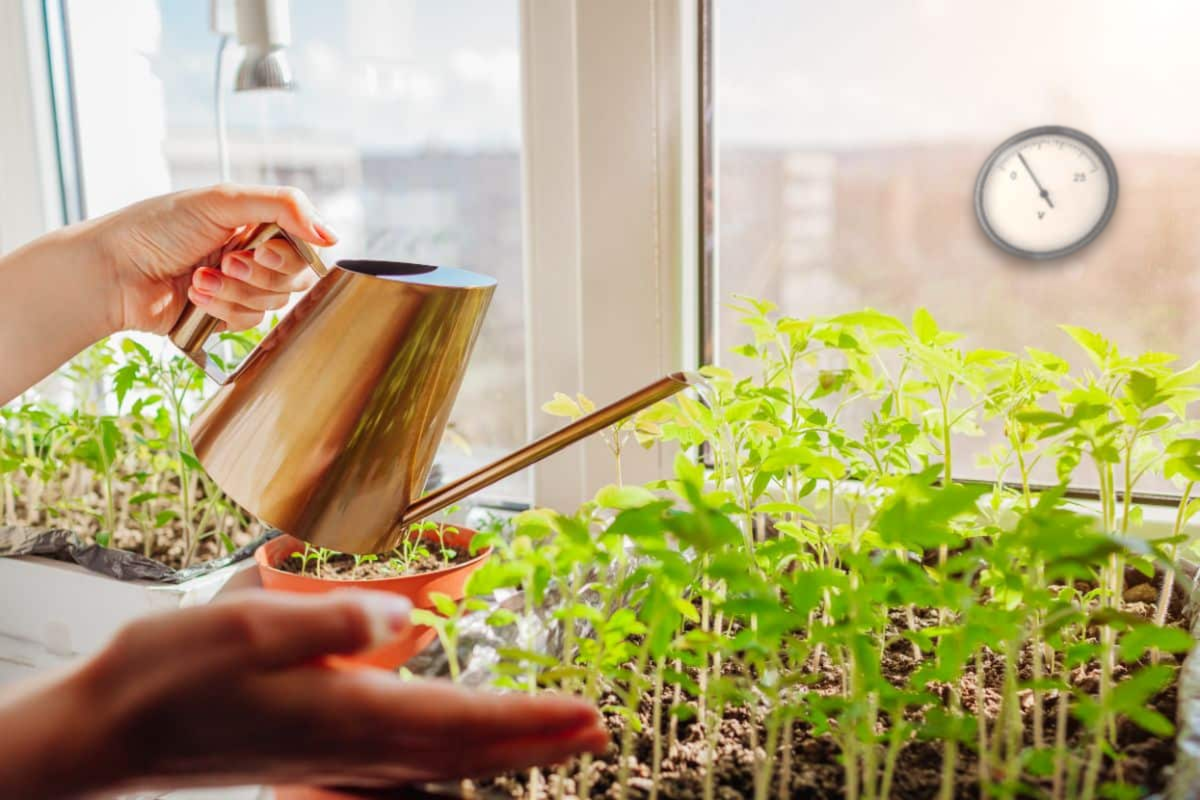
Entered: 5 V
